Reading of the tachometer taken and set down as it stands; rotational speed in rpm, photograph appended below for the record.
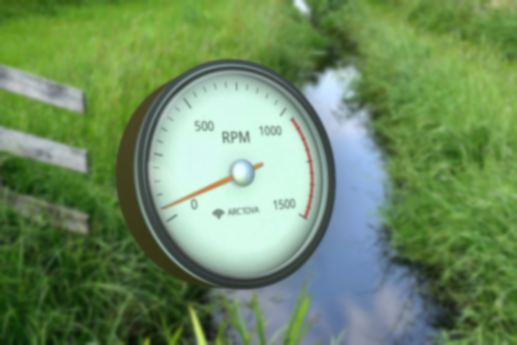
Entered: 50 rpm
